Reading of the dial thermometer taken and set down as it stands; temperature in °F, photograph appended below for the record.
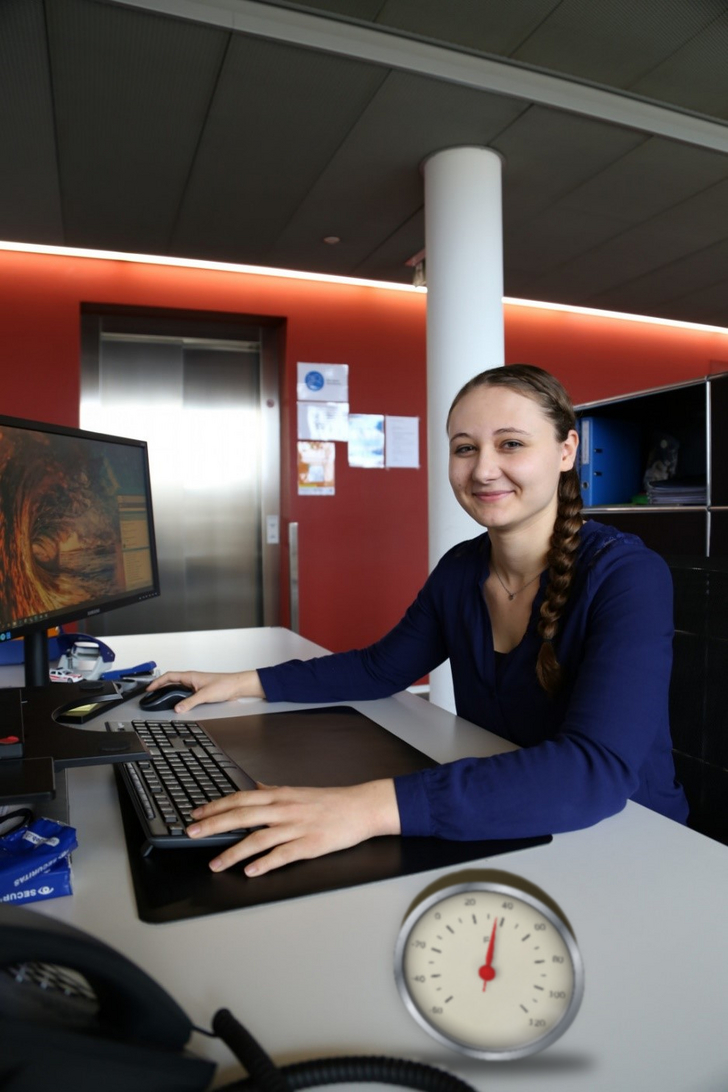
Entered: 35 °F
